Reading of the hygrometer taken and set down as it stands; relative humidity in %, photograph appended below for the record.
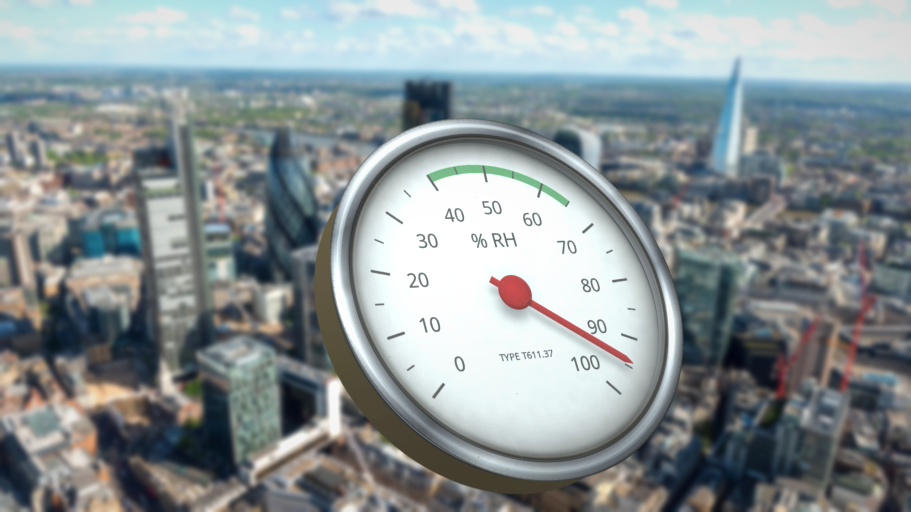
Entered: 95 %
